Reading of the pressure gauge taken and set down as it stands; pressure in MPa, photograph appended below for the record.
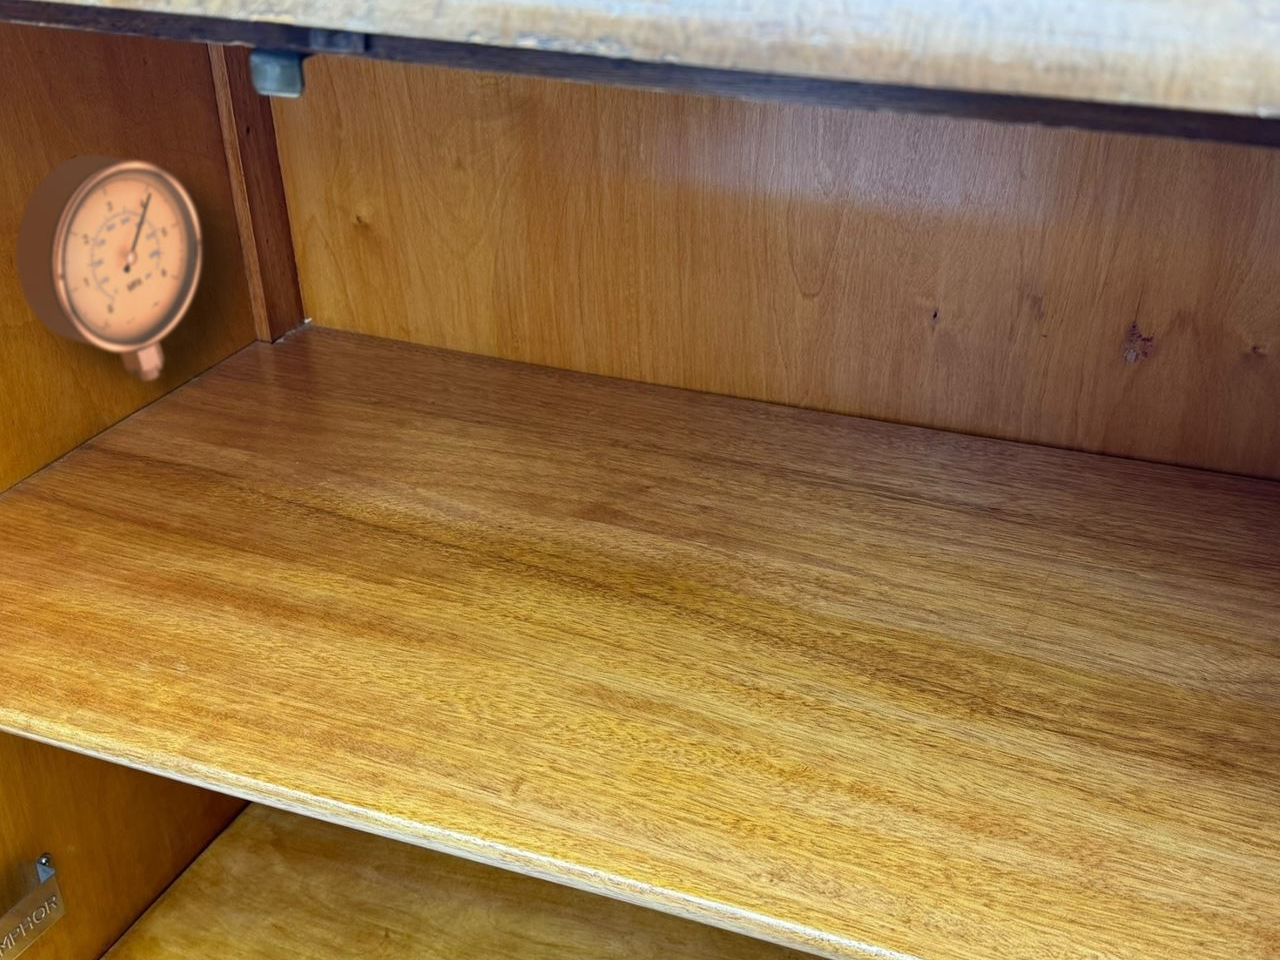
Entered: 4 MPa
